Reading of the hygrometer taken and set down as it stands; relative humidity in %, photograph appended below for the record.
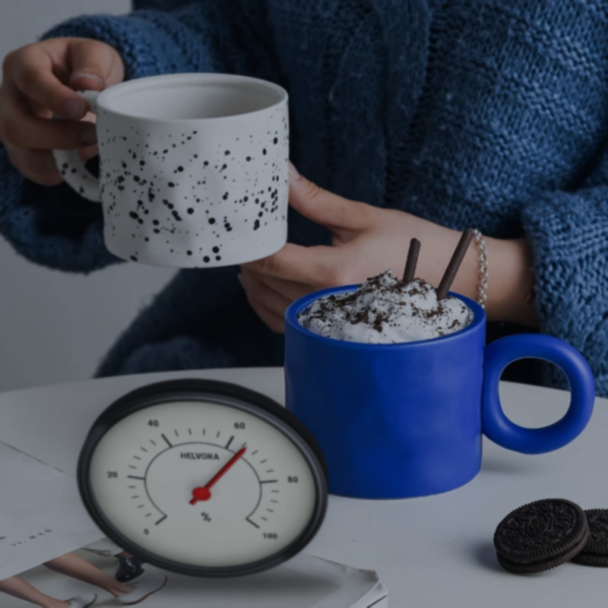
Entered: 64 %
